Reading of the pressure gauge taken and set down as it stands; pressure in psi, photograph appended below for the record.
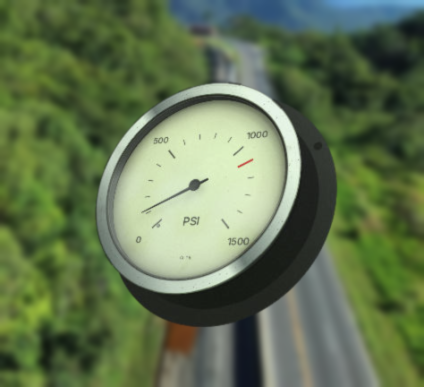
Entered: 100 psi
